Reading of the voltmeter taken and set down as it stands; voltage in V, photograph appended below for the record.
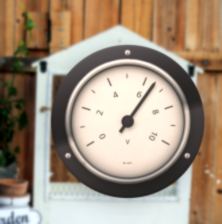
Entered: 6.5 V
